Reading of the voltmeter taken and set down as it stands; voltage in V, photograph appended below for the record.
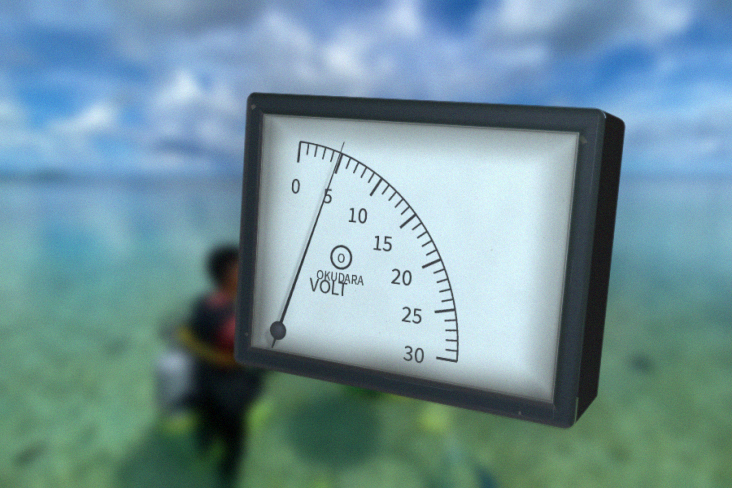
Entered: 5 V
